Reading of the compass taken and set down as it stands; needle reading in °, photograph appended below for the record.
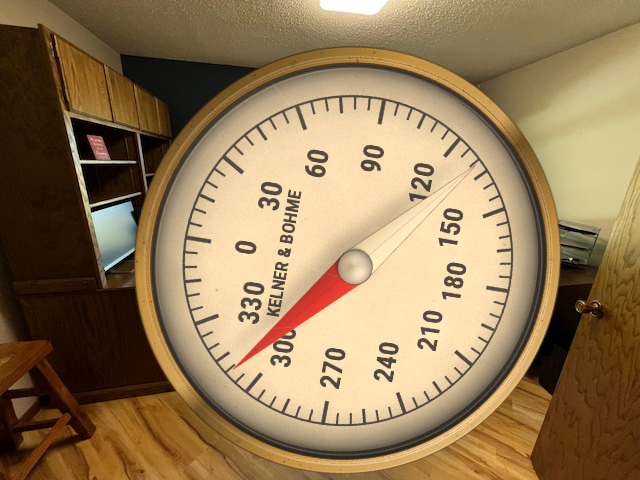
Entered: 310 °
